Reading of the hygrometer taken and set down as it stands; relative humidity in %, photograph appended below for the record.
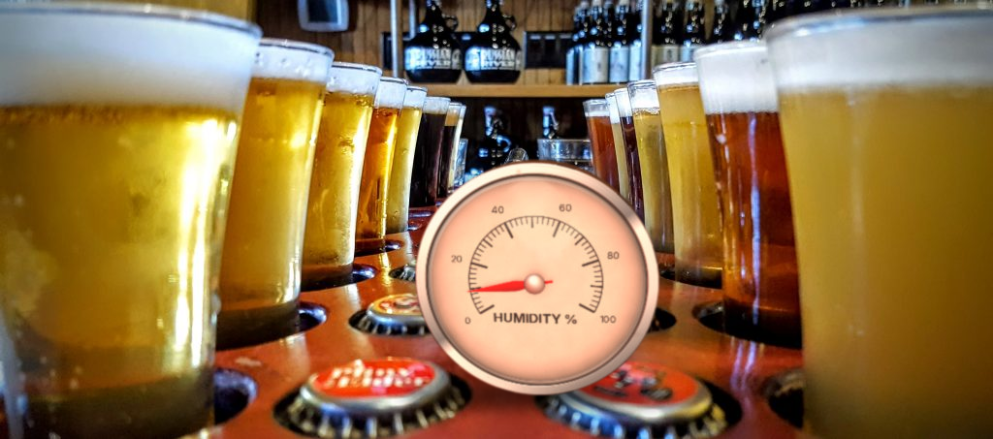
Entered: 10 %
